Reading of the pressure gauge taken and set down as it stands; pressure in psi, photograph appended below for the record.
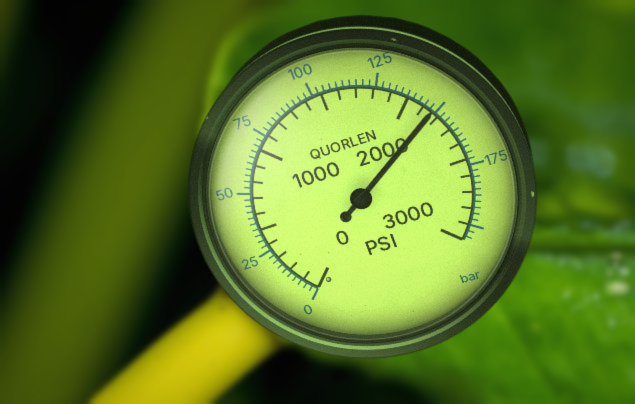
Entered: 2150 psi
